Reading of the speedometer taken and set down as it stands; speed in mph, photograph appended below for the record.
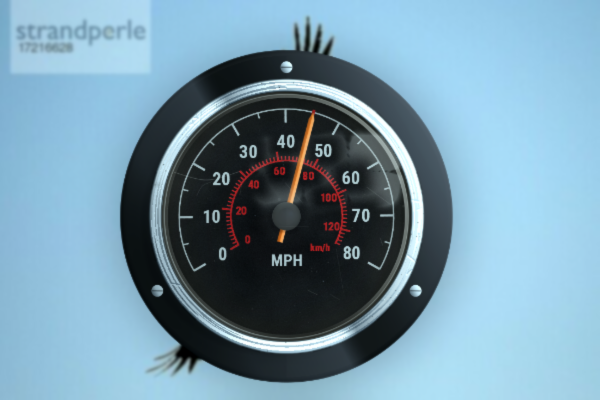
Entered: 45 mph
